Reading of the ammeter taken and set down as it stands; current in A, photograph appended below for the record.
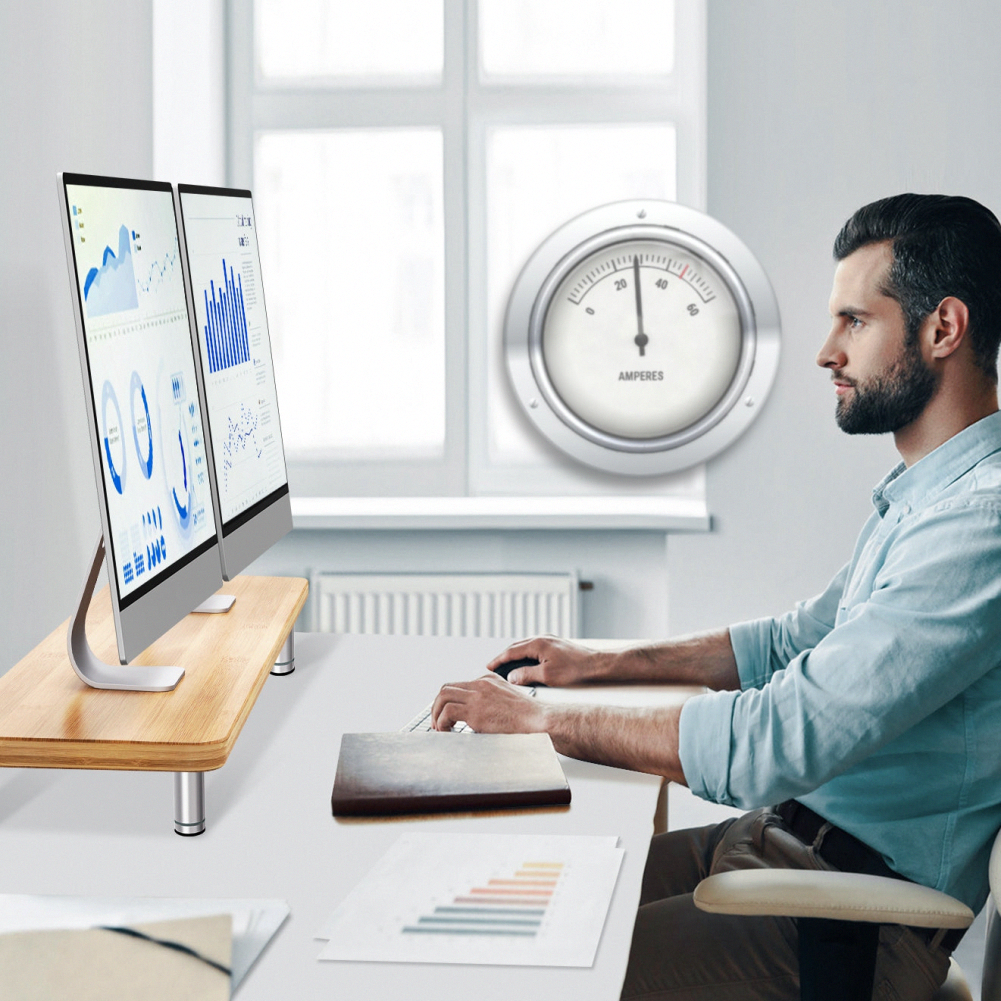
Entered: 28 A
